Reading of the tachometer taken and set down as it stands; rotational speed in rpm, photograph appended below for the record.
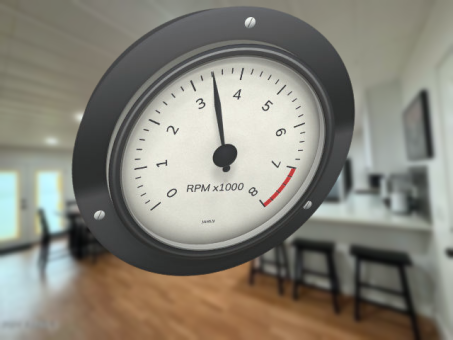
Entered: 3400 rpm
